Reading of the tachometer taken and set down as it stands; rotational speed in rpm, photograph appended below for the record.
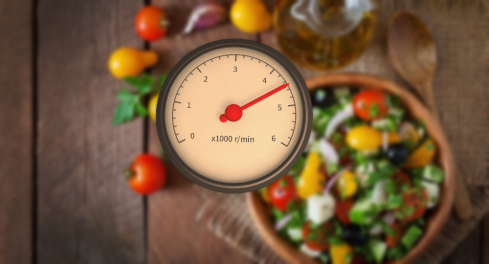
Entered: 4500 rpm
